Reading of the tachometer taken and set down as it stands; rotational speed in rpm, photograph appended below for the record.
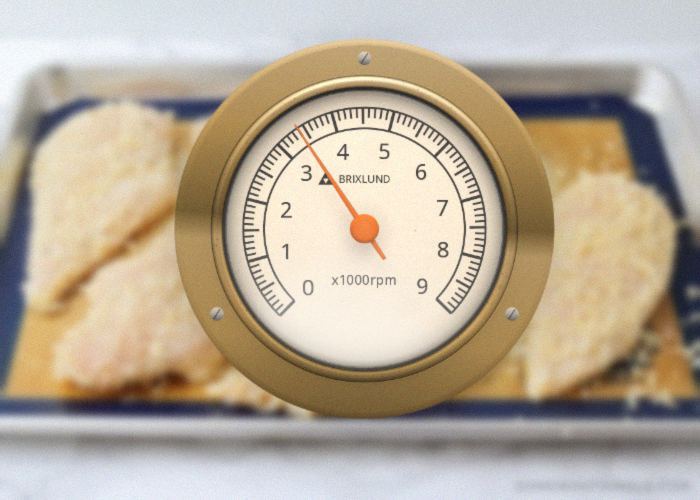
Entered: 3400 rpm
